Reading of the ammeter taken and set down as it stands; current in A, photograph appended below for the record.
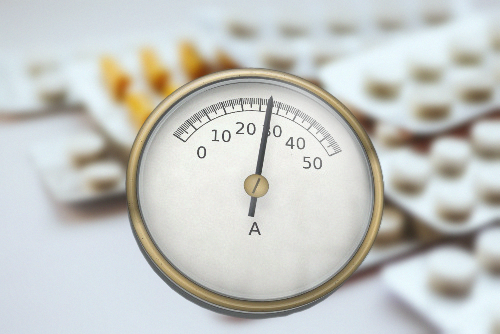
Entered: 27.5 A
